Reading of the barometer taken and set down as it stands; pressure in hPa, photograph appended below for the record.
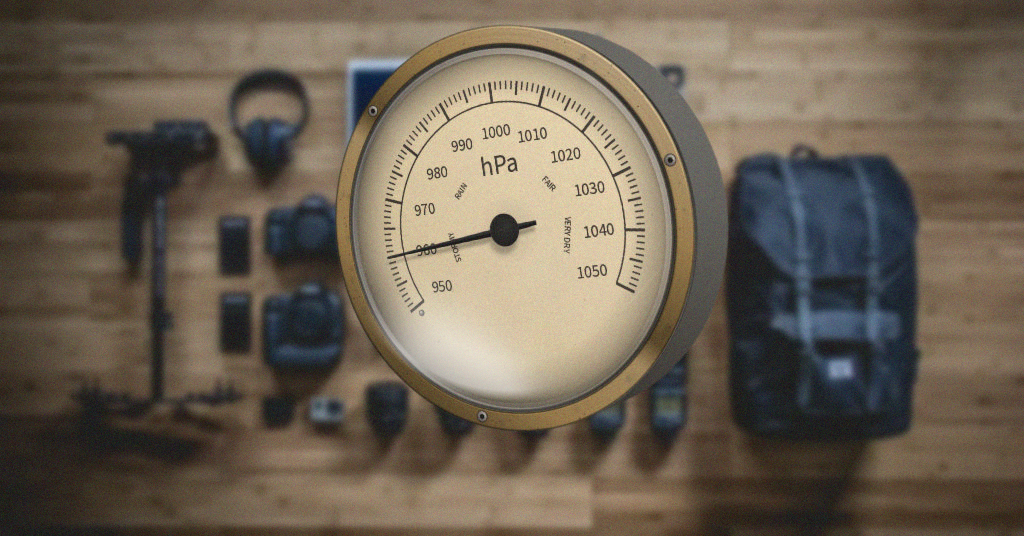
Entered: 960 hPa
